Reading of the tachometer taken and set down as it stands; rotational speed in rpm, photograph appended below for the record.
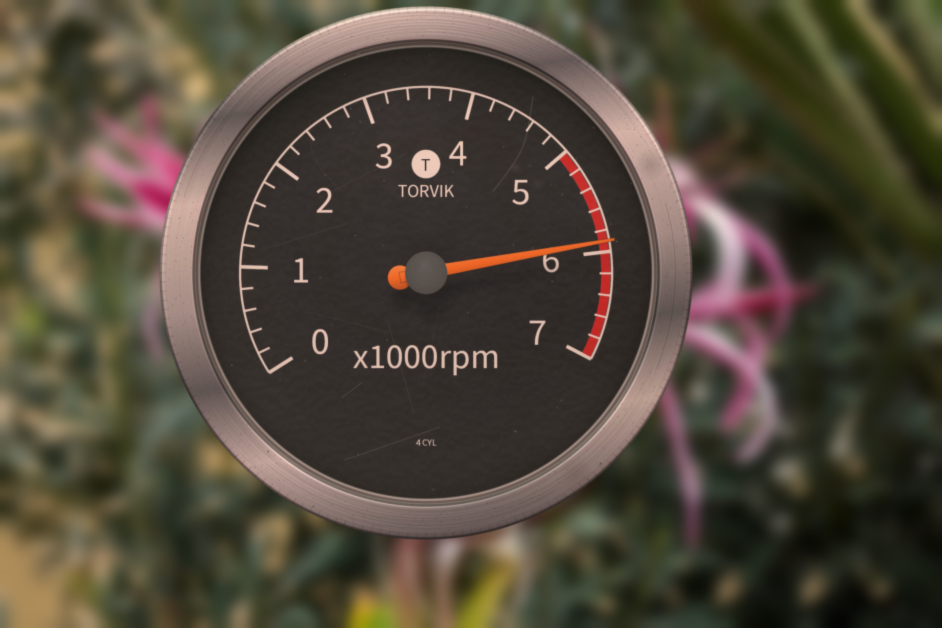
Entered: 5900 rpm
